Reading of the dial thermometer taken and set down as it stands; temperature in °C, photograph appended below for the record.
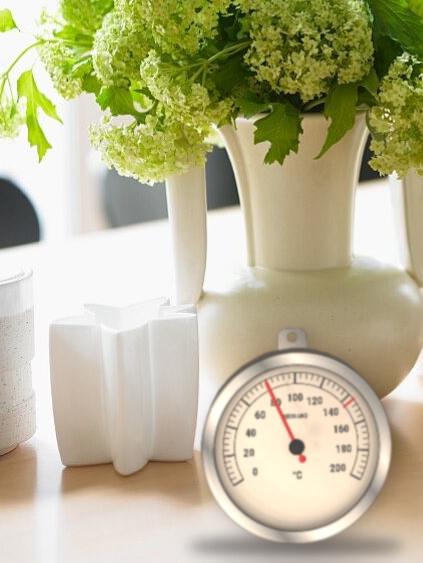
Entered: 80 °C
